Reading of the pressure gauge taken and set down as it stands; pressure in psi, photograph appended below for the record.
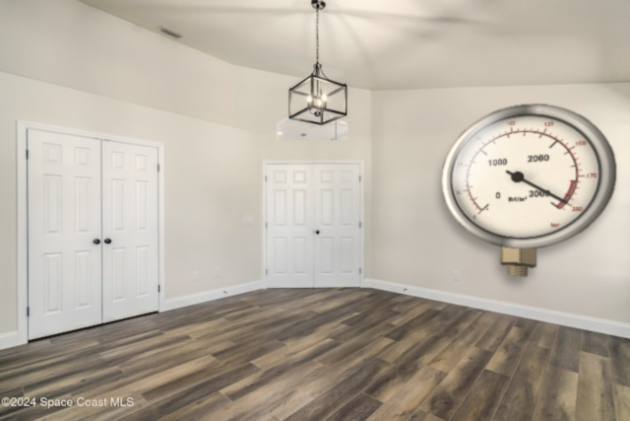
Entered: 2900 psi
